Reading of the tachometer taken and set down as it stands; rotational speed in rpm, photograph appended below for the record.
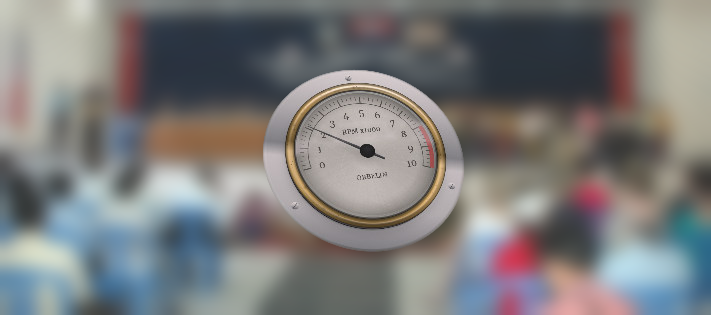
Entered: 2000 rpm
